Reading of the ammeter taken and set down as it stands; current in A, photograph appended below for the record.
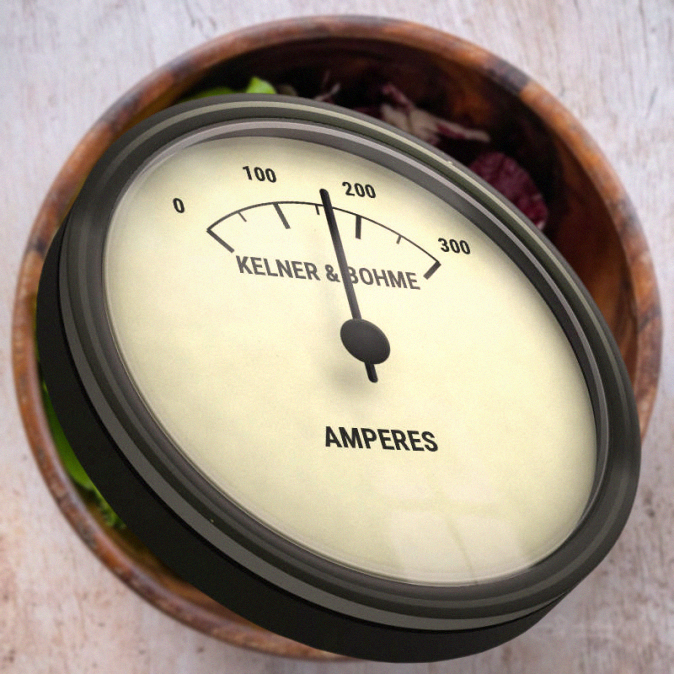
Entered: 150 A
